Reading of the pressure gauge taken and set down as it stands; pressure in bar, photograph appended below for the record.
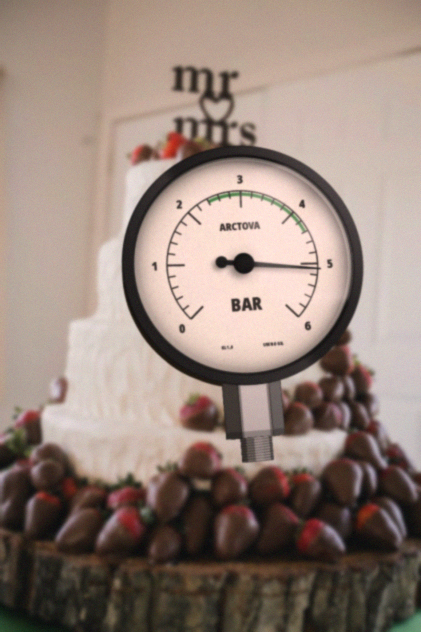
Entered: 5.1 bar
